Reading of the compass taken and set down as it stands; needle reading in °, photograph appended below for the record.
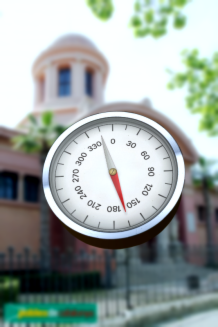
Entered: 165 °
